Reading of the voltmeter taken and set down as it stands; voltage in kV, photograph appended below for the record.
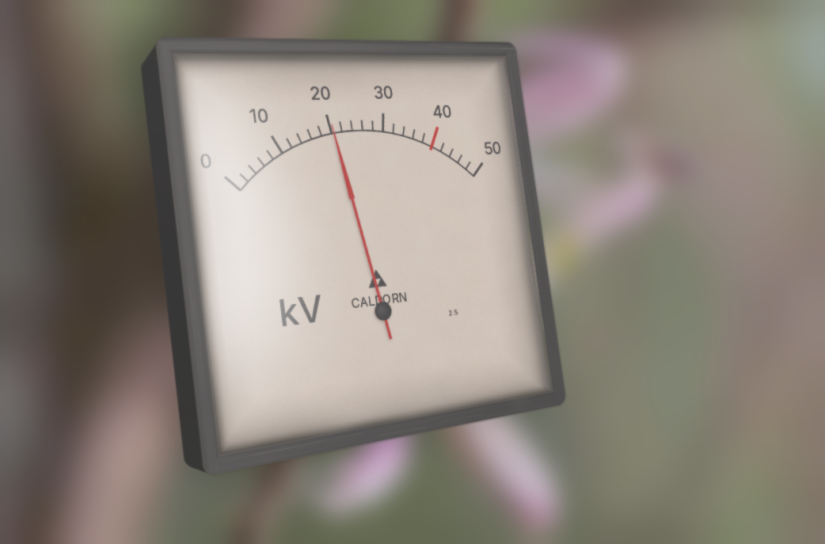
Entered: 20 kV
